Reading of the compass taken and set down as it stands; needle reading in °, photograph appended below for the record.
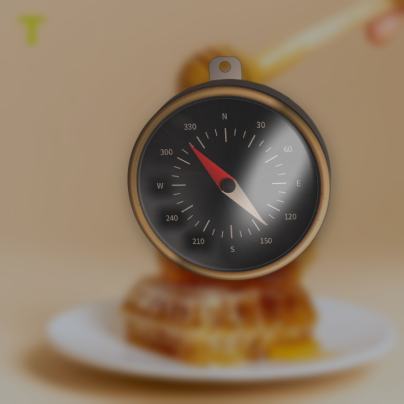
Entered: 320 °
